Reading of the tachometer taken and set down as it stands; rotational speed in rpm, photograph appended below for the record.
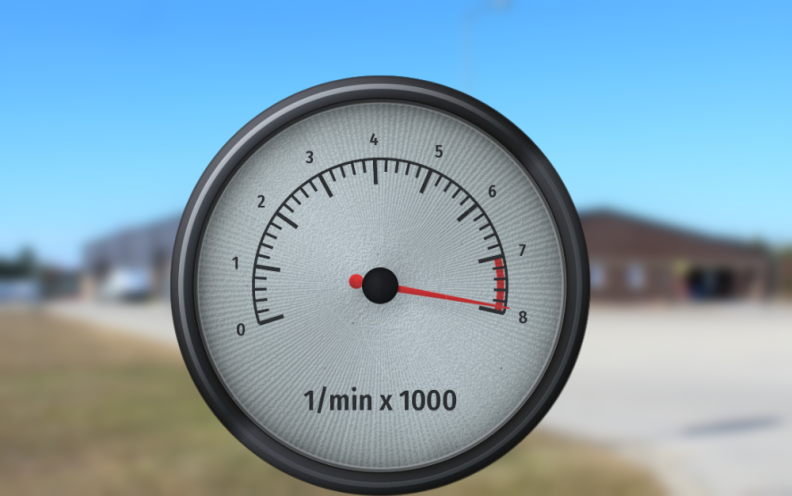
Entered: 7900 rpm
